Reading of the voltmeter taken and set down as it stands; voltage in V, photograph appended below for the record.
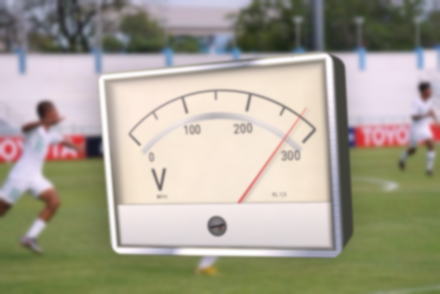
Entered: 275 V
